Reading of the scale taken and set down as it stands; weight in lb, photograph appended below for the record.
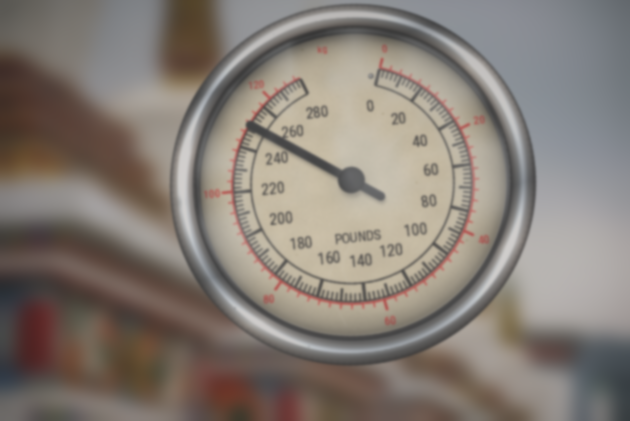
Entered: 250 lb
